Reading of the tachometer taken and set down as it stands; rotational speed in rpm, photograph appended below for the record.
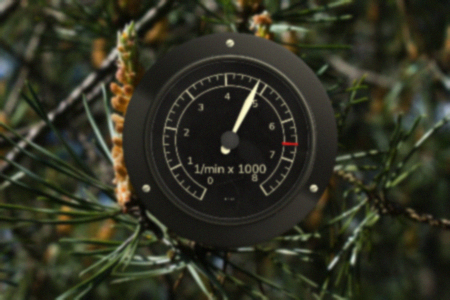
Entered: 4800 rpm
